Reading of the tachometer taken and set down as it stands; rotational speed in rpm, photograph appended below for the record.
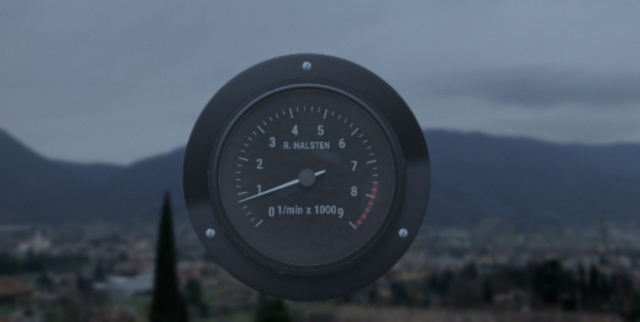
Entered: 800 rpm
